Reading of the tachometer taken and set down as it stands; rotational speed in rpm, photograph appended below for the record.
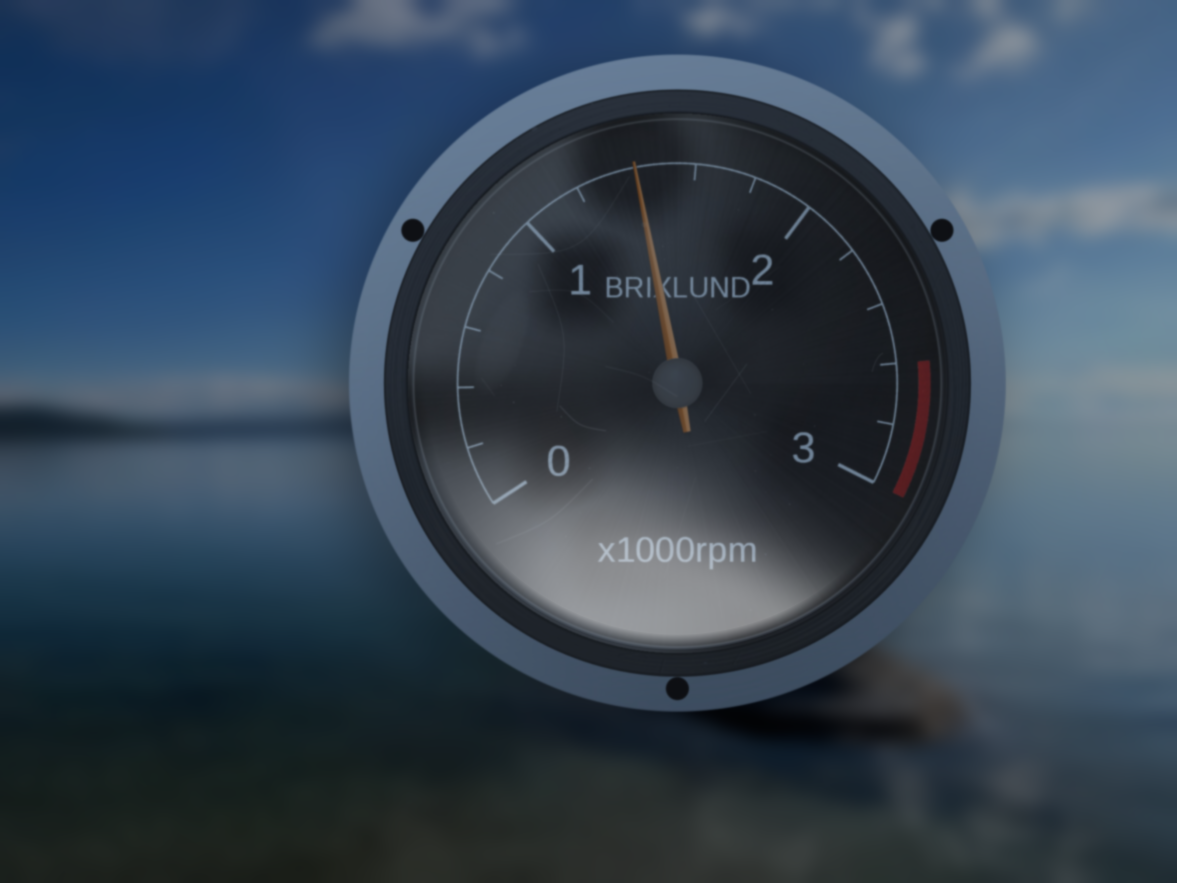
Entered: 1400 rpm
